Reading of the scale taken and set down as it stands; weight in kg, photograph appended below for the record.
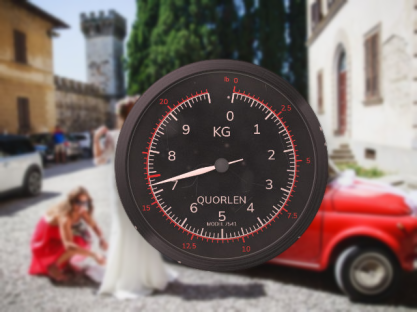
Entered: 7.2 kg
